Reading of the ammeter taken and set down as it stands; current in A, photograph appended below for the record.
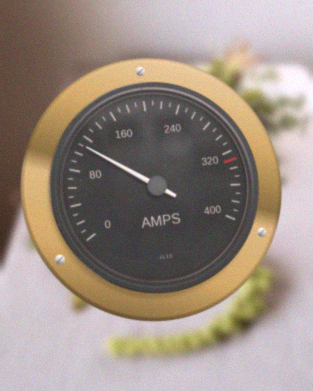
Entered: 110 A
